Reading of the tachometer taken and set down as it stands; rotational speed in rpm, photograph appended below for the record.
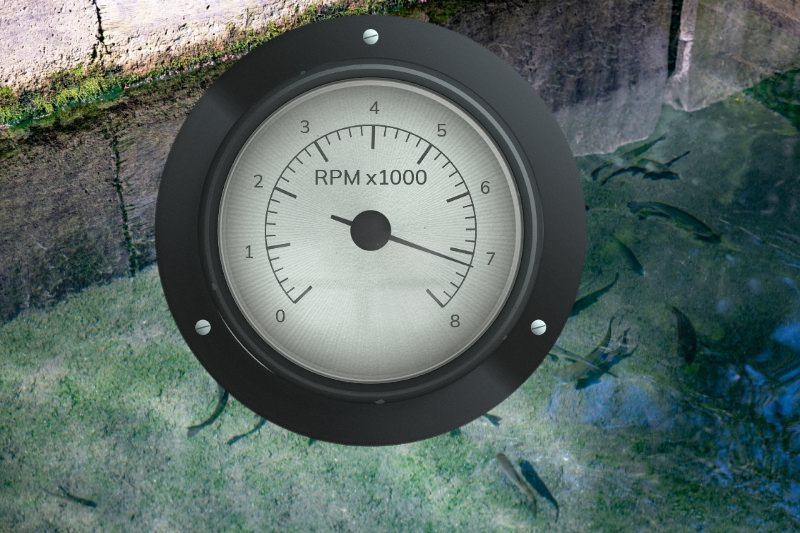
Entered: 7200 rpm
